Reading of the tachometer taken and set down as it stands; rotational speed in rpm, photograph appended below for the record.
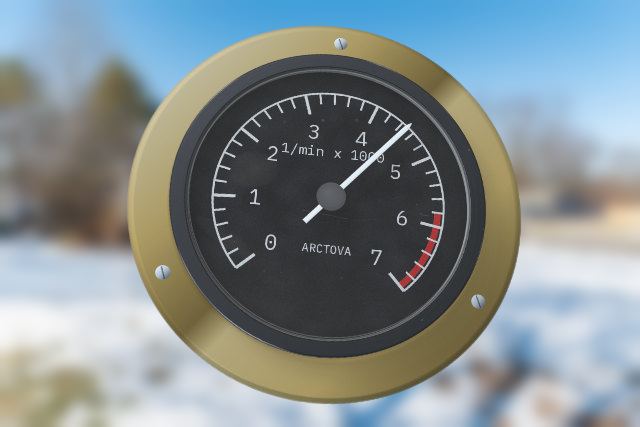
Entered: 4500 rpm
